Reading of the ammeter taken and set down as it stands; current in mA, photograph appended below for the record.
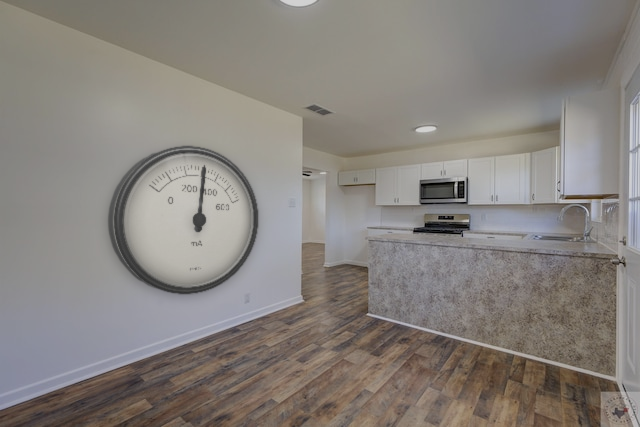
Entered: 300 mA
